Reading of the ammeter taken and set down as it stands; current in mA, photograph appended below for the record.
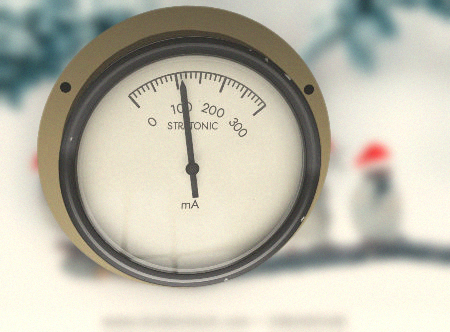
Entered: 110 mA
